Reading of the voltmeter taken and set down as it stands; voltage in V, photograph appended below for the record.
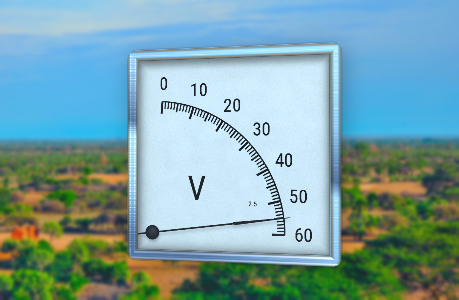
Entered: 55 V
